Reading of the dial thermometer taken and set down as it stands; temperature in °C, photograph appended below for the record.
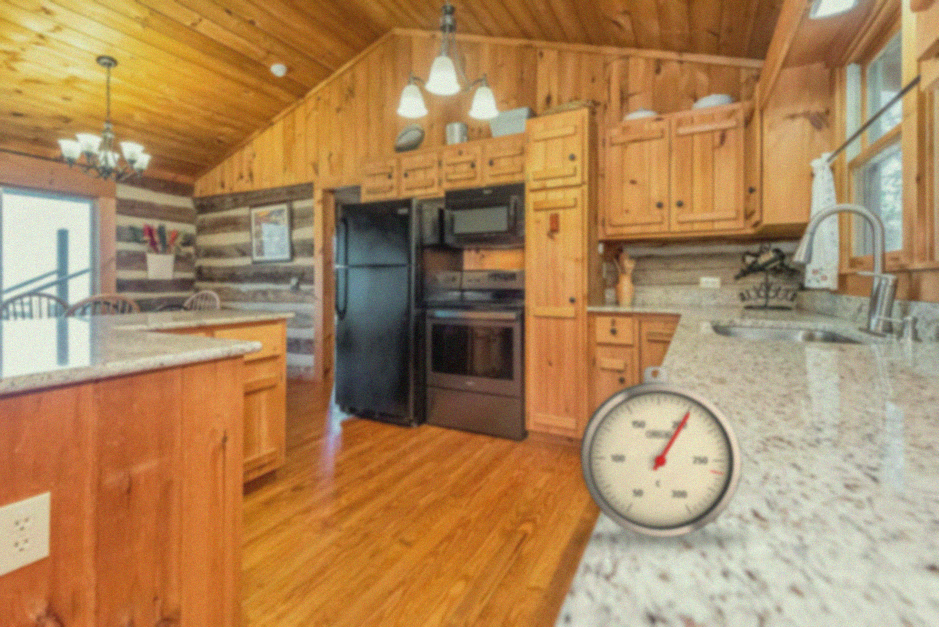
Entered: 200 °C
